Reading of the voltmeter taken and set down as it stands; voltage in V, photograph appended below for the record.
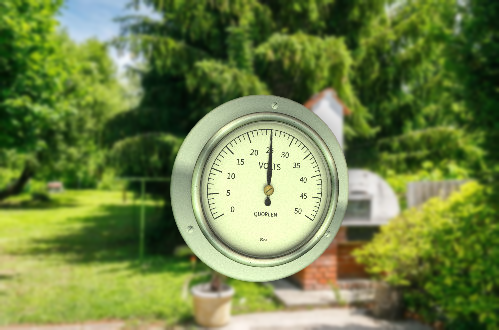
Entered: 25 V
